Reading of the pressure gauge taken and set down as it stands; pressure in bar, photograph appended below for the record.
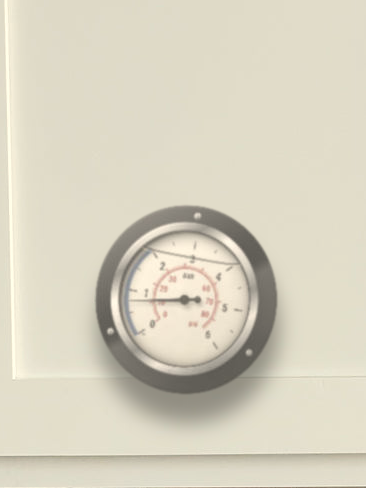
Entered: 0.75 bar
